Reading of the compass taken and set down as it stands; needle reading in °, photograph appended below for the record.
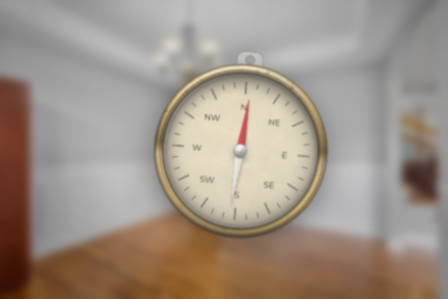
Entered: 5 °
